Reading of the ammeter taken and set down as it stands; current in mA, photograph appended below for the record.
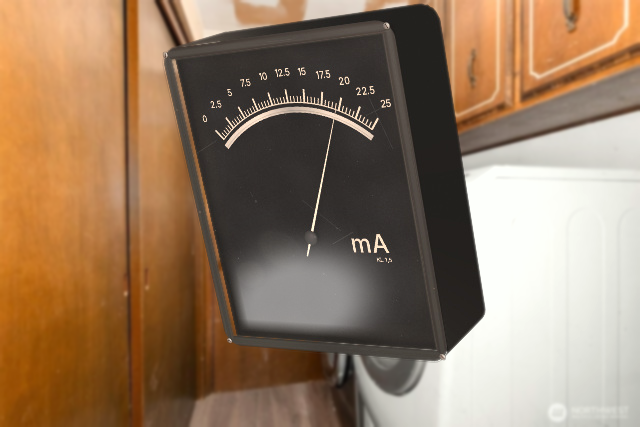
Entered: 20 mA
